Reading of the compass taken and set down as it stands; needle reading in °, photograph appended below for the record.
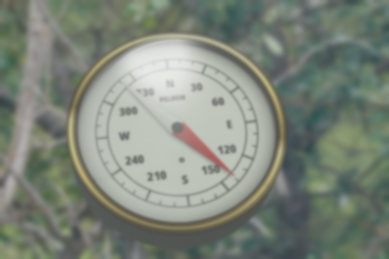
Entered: 140 °
